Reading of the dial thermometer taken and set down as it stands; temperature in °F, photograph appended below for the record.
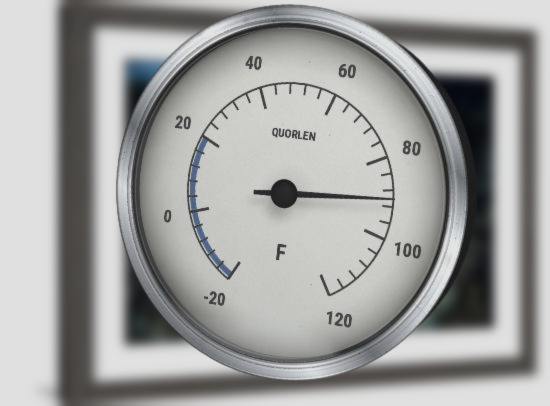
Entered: 90 °F
